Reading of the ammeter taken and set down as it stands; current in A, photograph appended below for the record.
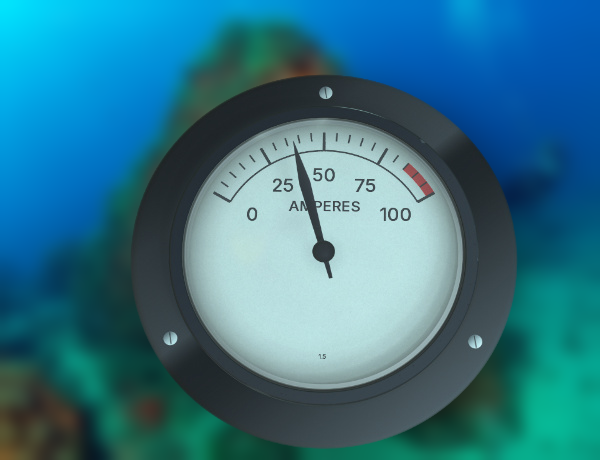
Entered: 37.5 A
